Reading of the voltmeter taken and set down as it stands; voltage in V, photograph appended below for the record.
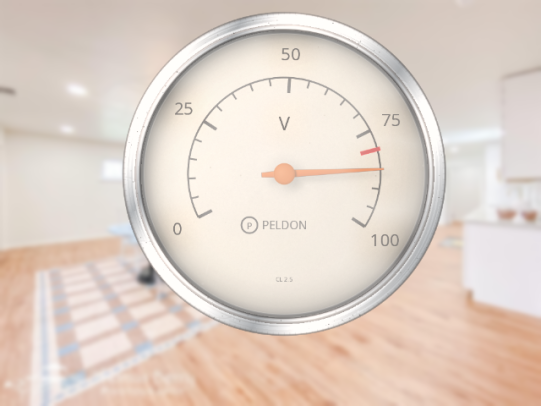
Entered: 85 V
